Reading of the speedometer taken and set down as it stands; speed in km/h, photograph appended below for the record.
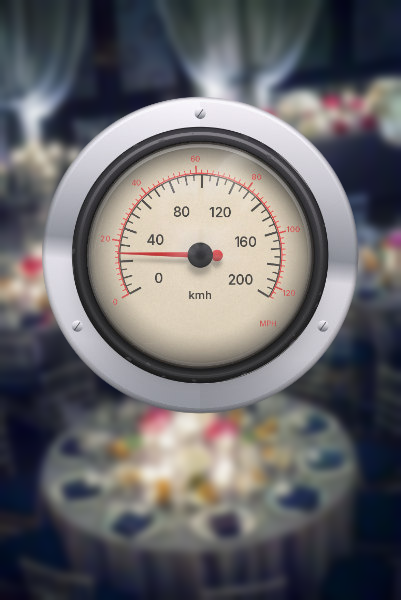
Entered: 25 km/h
